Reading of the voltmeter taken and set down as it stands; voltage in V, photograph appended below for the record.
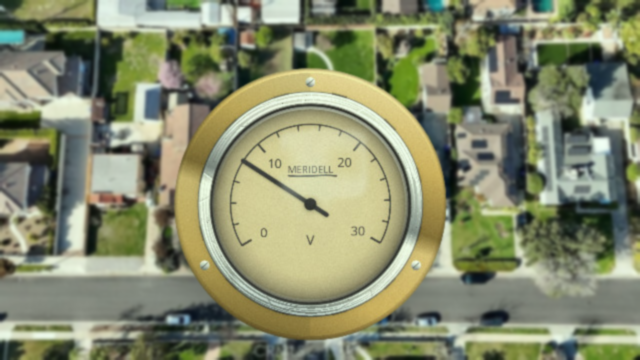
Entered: 8 V
